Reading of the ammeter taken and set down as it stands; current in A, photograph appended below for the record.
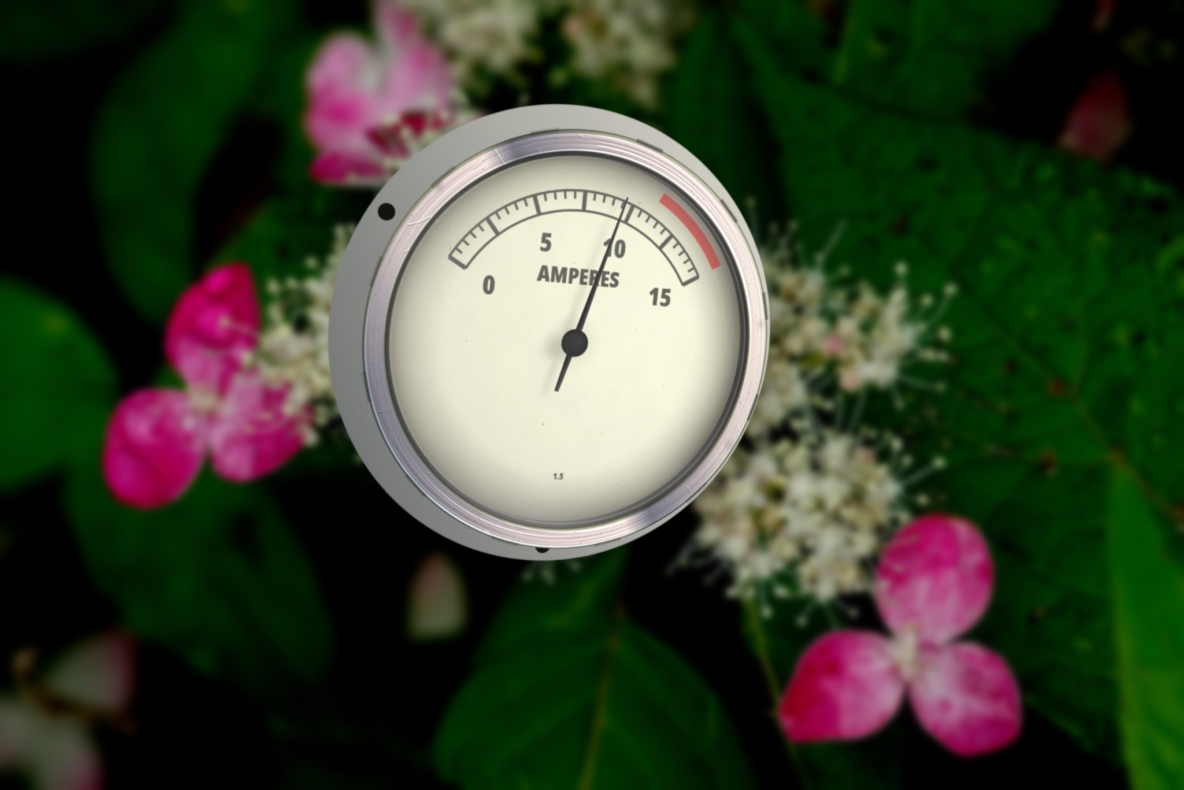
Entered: 9.5 A
